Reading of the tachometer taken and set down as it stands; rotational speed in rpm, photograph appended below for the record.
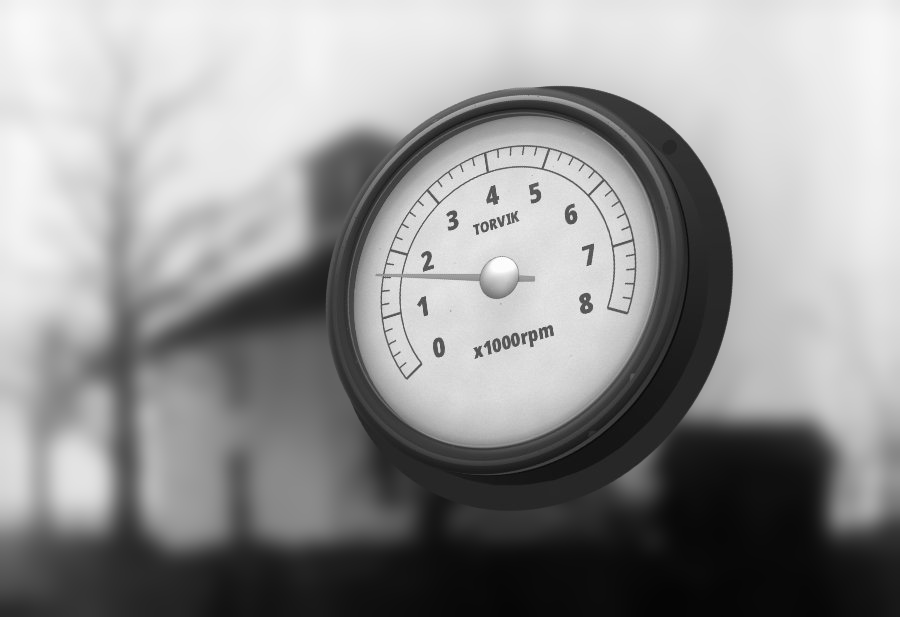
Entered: 1600 rpm
